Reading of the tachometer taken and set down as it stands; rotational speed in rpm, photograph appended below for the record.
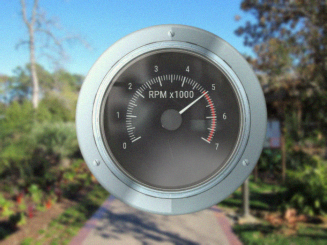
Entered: 5000 rpm
